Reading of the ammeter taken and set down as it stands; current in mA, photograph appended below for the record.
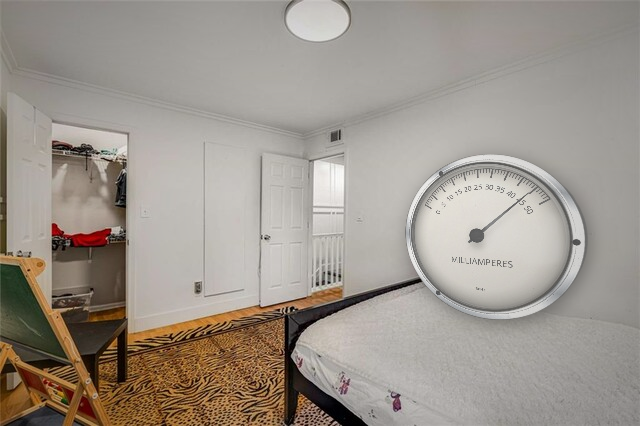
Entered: 45 mA
